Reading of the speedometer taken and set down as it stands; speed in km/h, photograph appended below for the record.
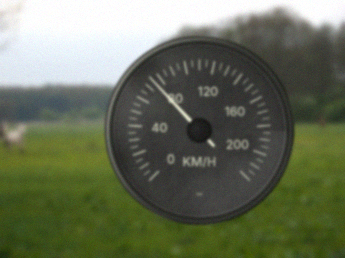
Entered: 75 km/h
